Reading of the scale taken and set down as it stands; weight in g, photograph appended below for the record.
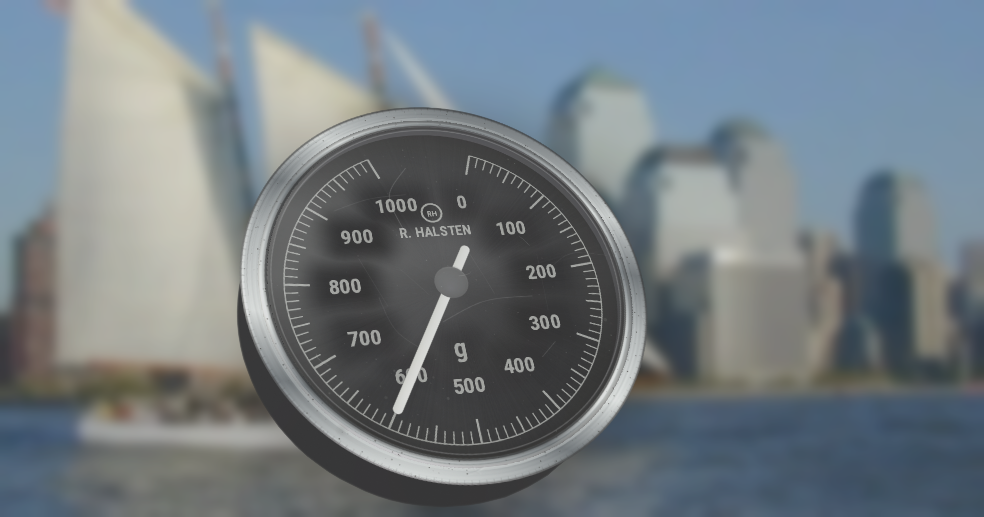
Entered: 600 g
